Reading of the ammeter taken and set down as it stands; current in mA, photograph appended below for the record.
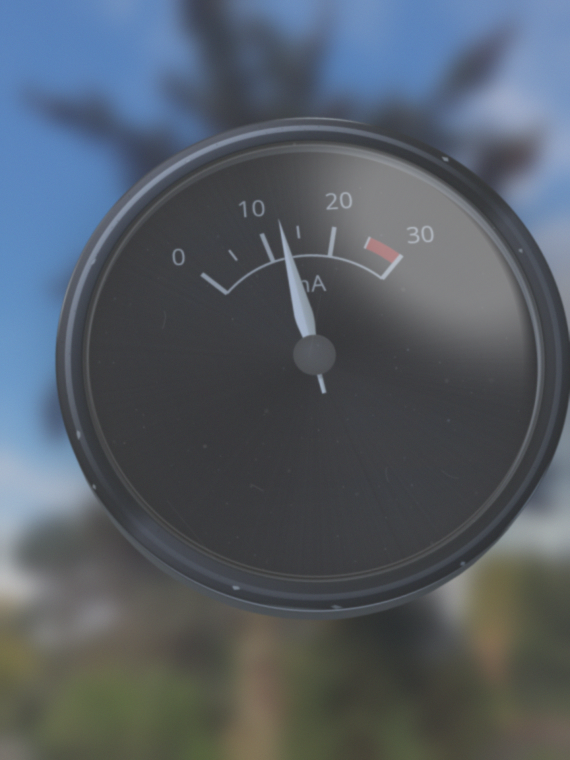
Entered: 12.5 mA
